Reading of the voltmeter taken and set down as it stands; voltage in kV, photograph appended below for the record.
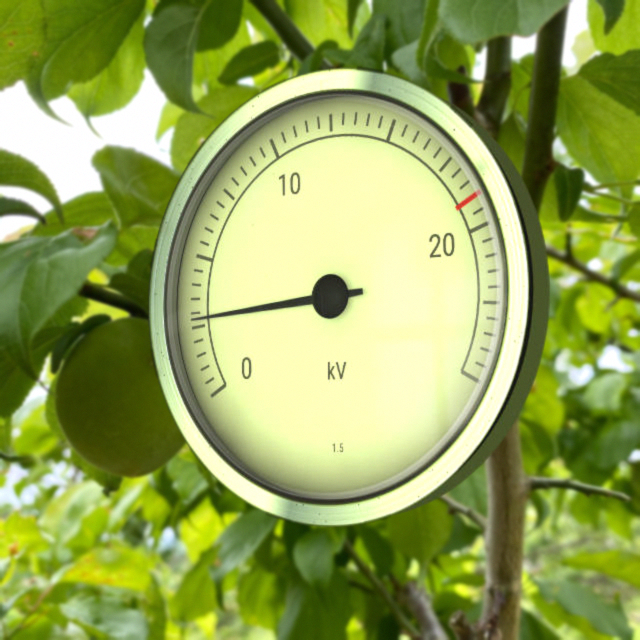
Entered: 2.75 kV
